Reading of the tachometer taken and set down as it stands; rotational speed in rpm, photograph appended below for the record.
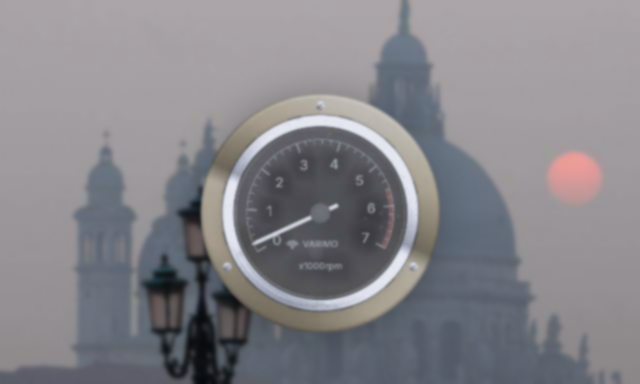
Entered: 200 rpm
